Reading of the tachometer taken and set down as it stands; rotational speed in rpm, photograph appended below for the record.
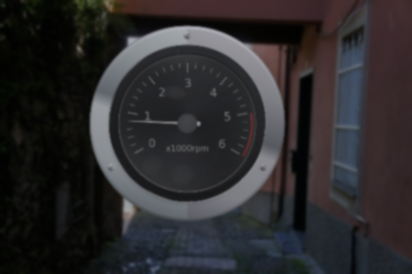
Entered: 800 rpm
